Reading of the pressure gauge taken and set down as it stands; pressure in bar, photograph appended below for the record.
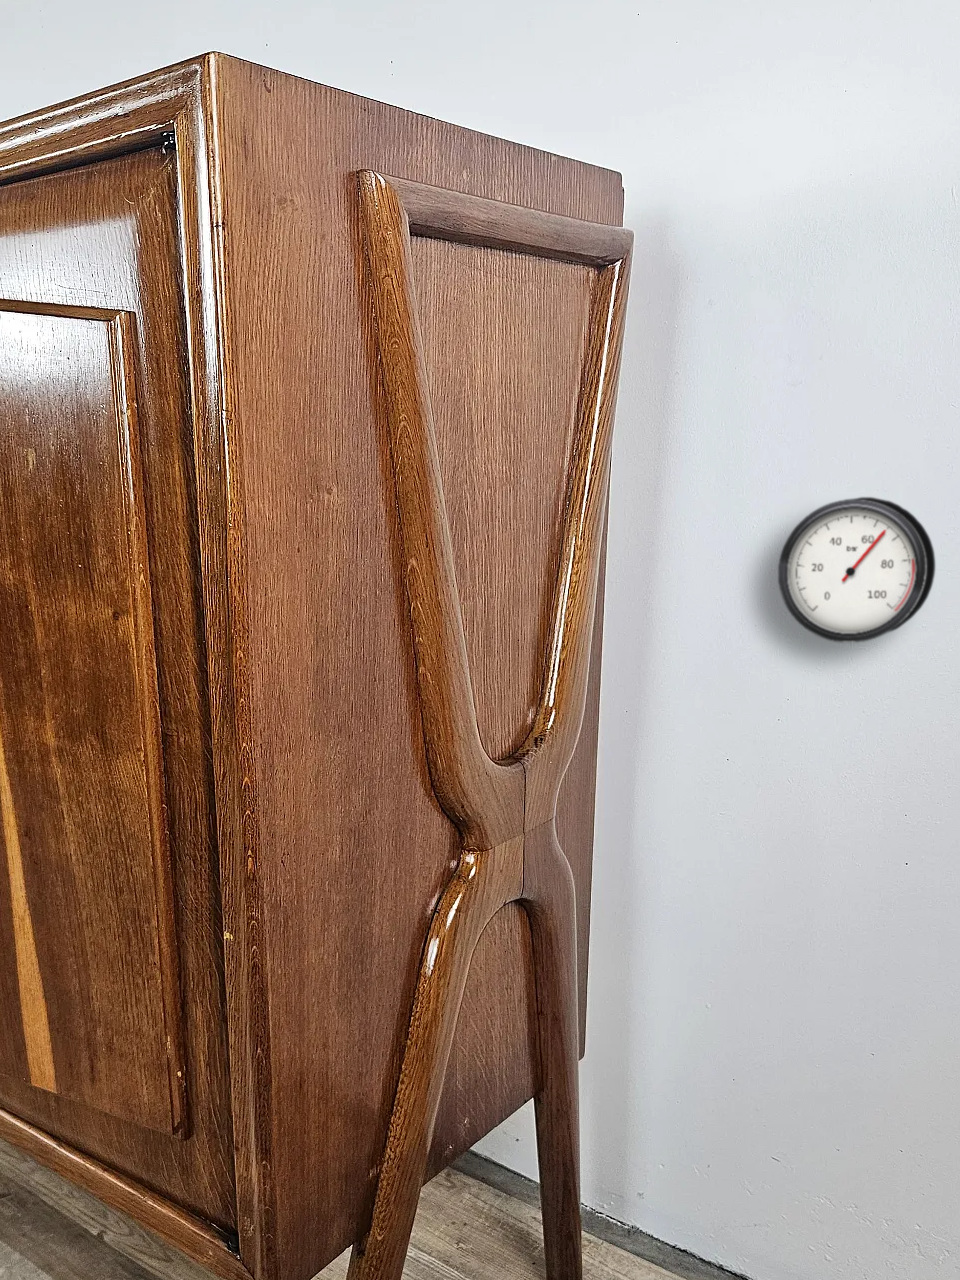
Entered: 65 bar
